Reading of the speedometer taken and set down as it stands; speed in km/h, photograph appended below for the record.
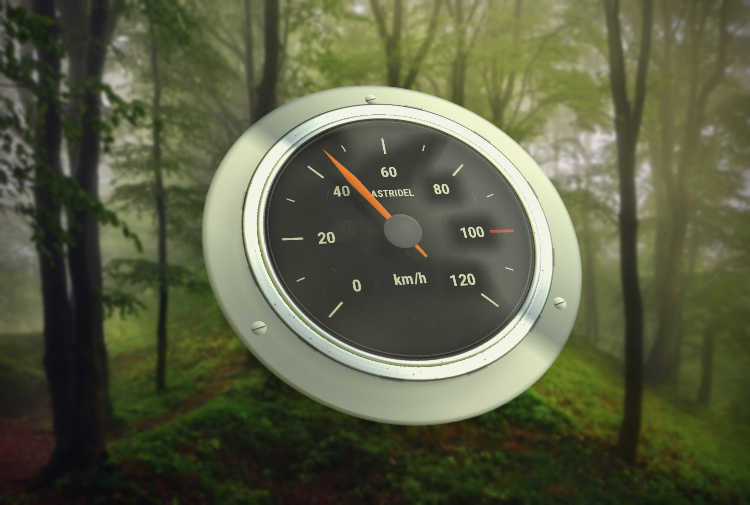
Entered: 45 km/h
